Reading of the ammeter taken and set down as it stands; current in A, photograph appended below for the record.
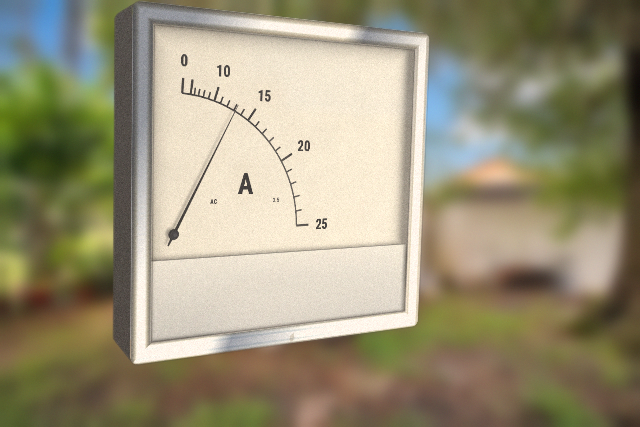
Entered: 13 A
